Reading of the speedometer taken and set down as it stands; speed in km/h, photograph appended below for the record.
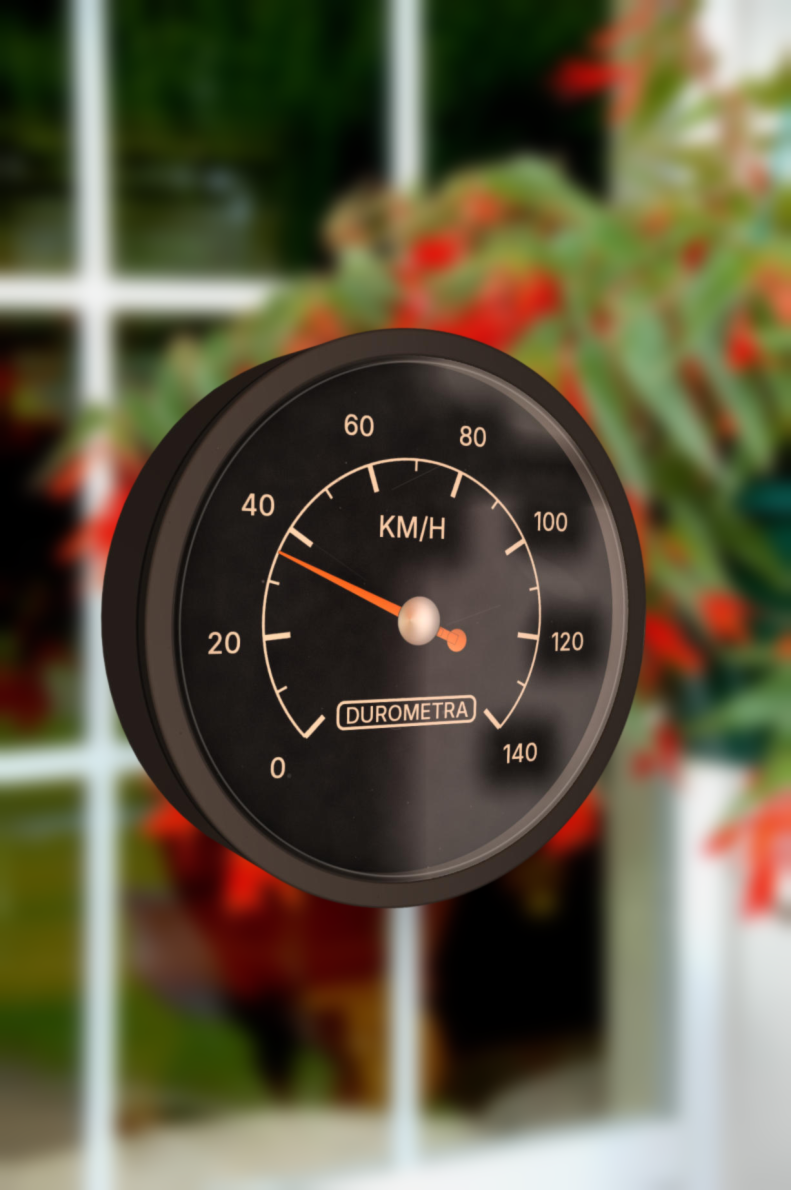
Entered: 35 km/h
